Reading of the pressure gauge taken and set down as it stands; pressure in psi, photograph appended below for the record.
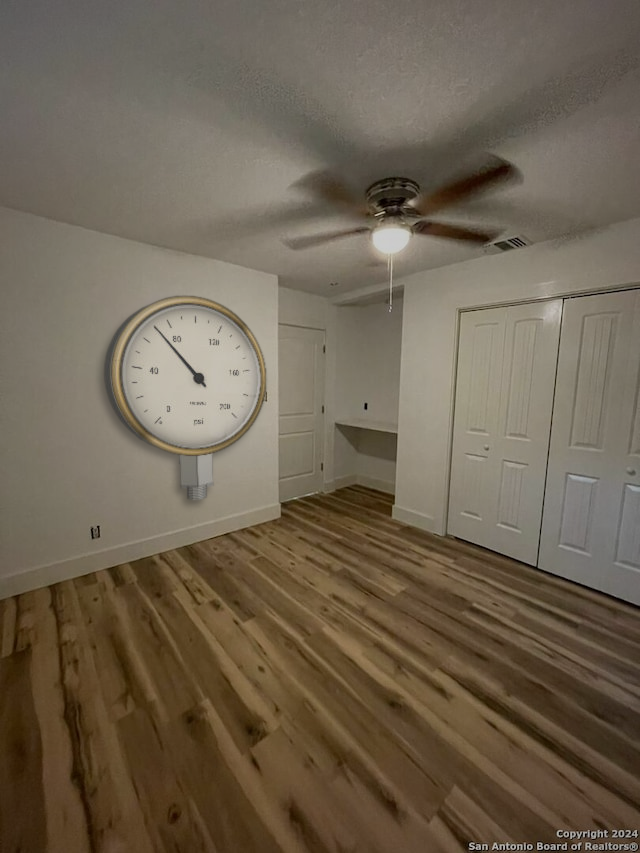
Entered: 70 psi
